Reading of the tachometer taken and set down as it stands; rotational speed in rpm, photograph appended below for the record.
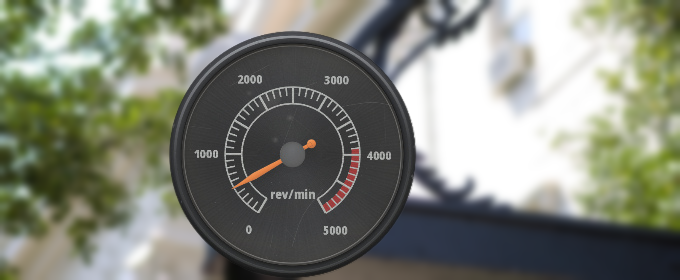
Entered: 500 rpm
